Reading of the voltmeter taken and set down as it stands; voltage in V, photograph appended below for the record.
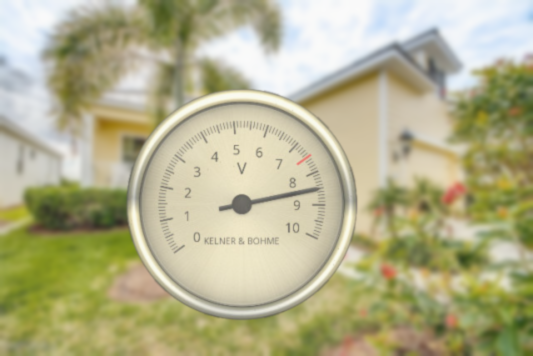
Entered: 8.5 V
